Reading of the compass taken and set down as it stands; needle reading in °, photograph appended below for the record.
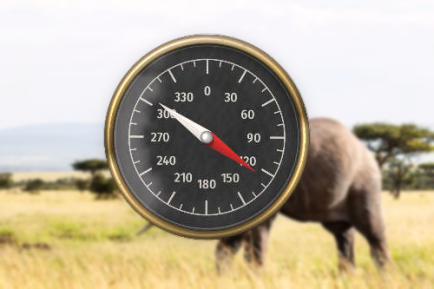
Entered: 125 °
